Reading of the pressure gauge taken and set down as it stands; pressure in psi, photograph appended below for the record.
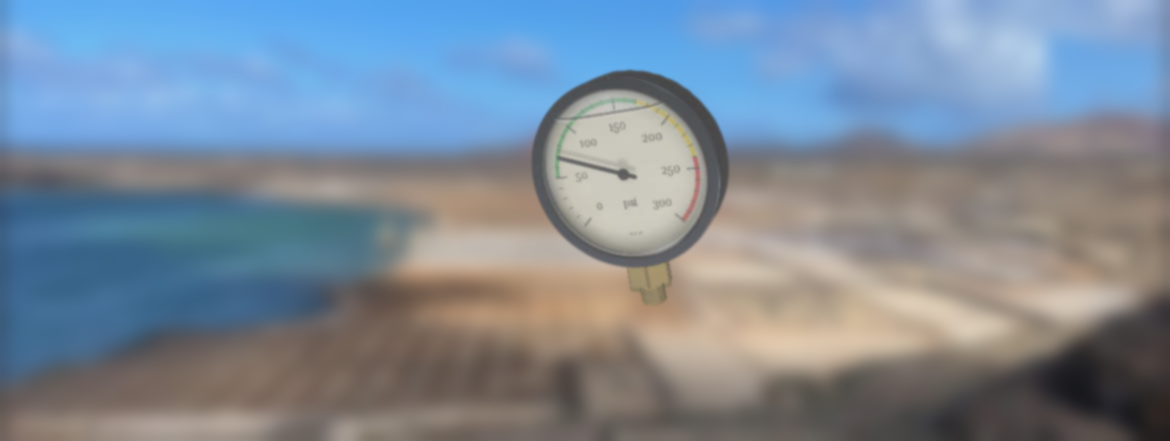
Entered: 70 psi
